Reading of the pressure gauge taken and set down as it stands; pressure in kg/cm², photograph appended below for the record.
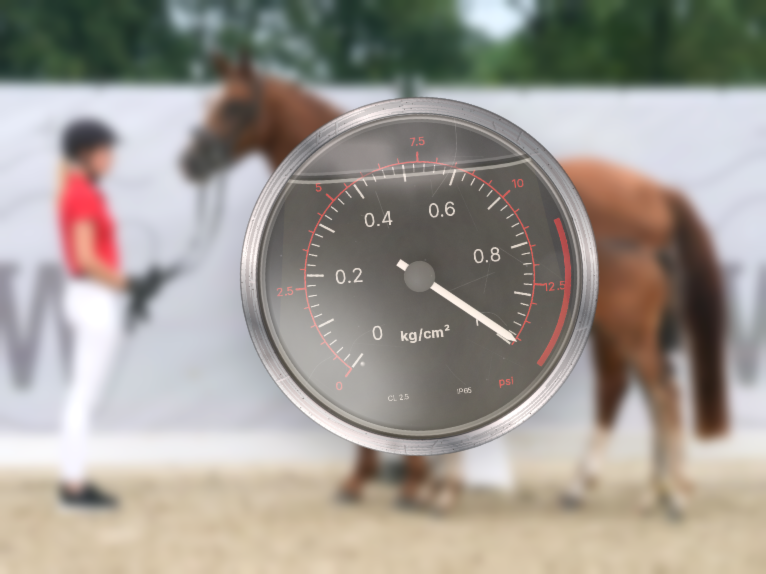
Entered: 0.99 kg/cm²
